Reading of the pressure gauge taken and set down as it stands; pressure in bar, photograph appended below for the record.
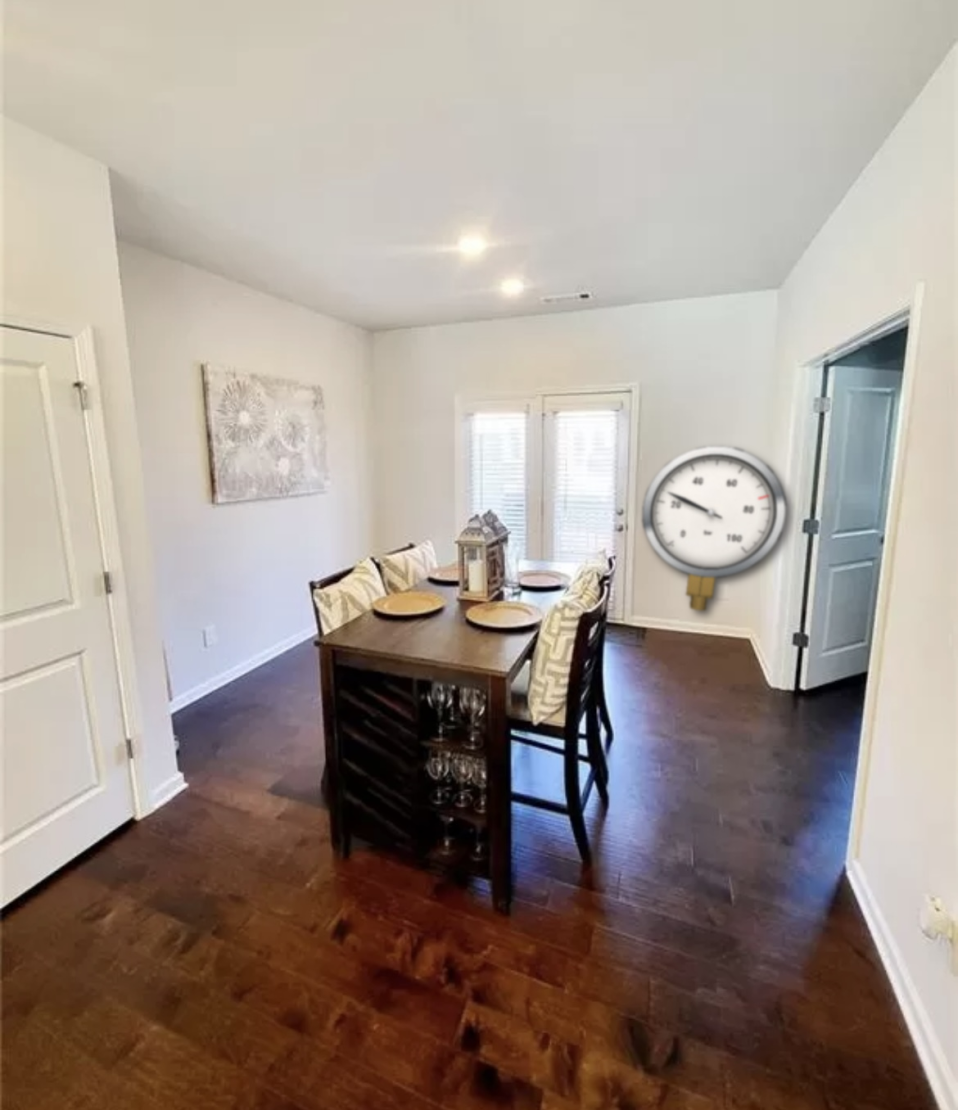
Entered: 25 bar
